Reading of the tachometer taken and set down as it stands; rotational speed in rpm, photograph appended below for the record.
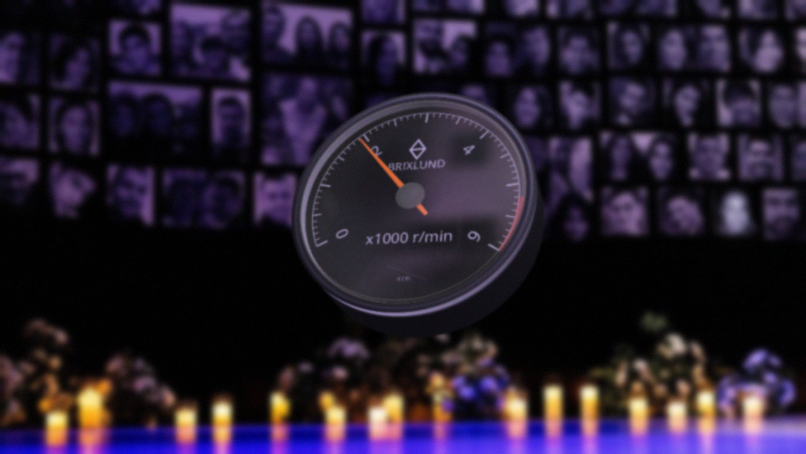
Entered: 1900 rpm
